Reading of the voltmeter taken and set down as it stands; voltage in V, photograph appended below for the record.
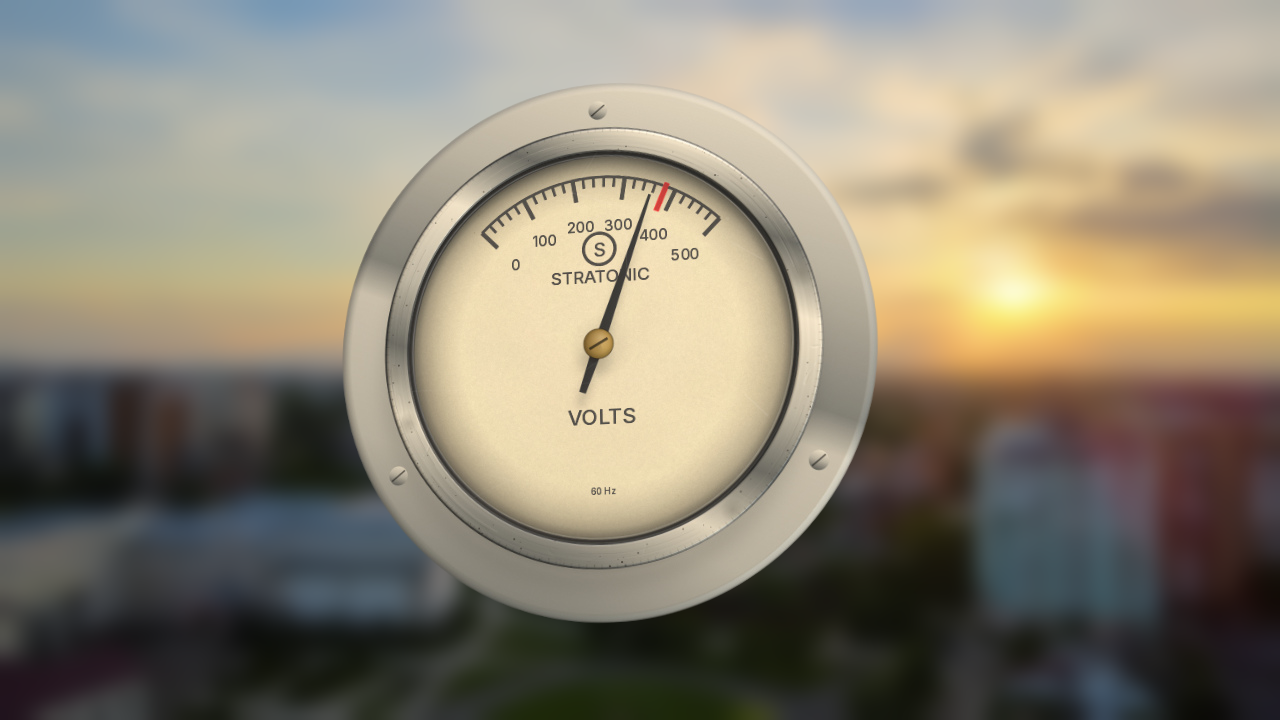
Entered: 360 V
